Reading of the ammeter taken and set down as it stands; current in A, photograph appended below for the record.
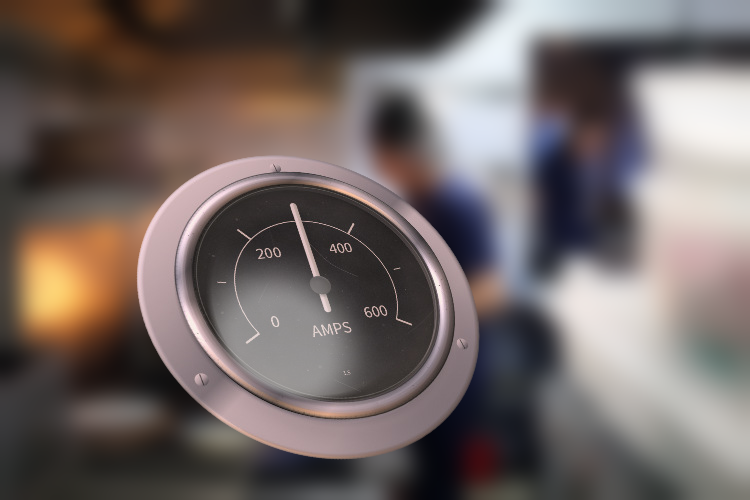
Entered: 300 A
